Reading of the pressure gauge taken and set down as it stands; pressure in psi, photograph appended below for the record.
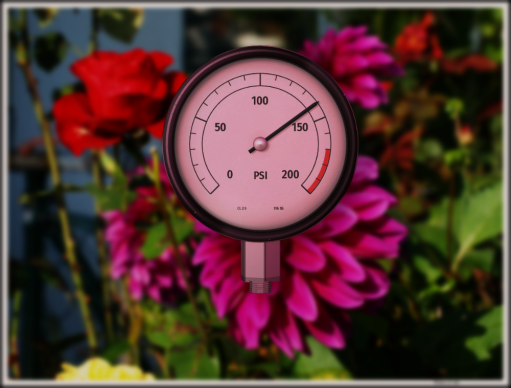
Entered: 140 psi
